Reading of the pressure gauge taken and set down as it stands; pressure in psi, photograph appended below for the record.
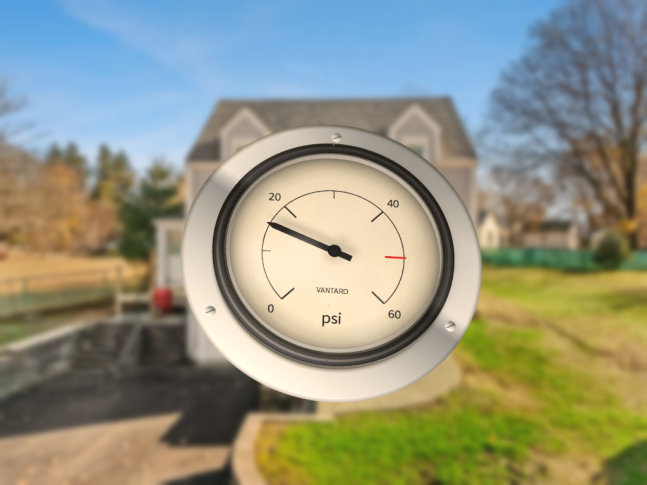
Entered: 15 psi
